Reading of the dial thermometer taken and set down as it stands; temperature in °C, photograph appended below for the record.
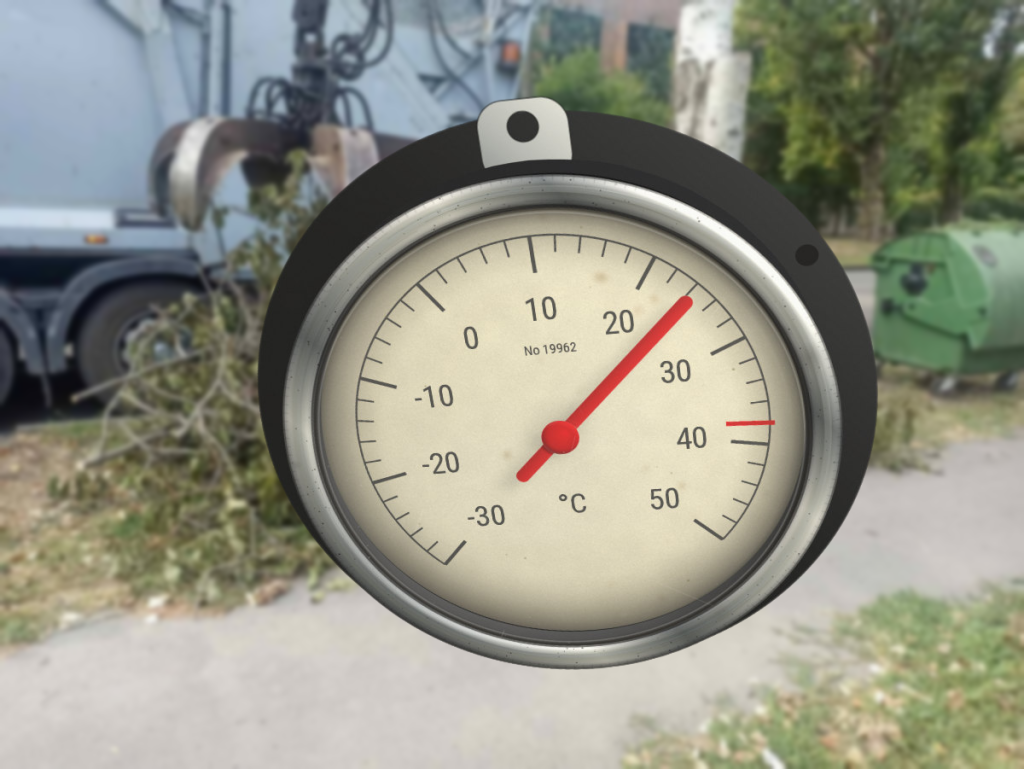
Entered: 24 °C
